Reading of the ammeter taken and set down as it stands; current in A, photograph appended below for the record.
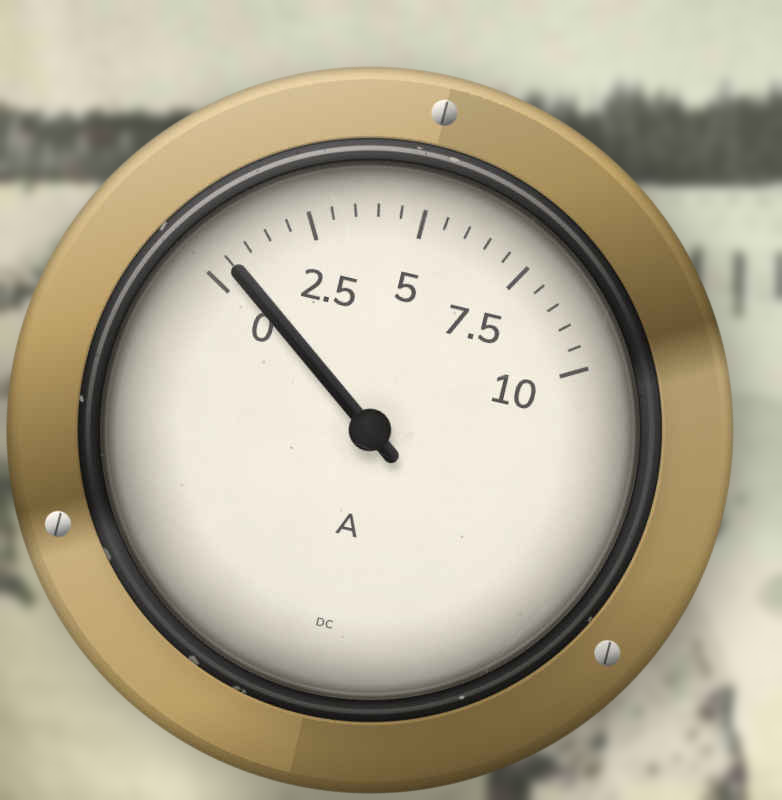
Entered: 0.5 A
